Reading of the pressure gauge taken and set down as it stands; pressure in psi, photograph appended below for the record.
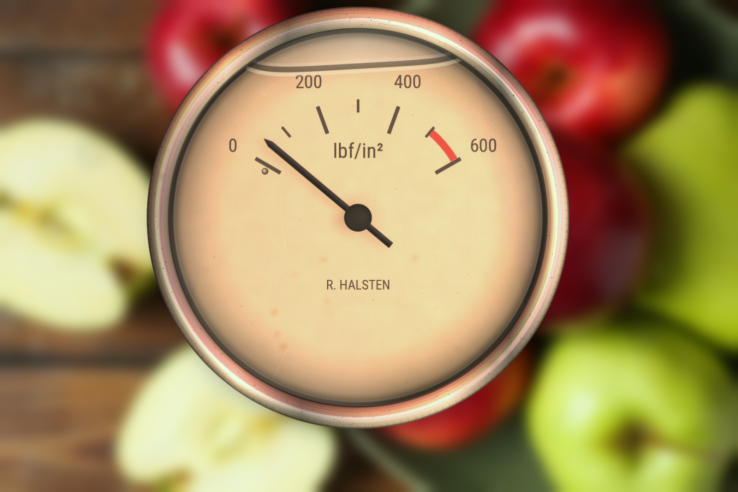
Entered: 50 psi
